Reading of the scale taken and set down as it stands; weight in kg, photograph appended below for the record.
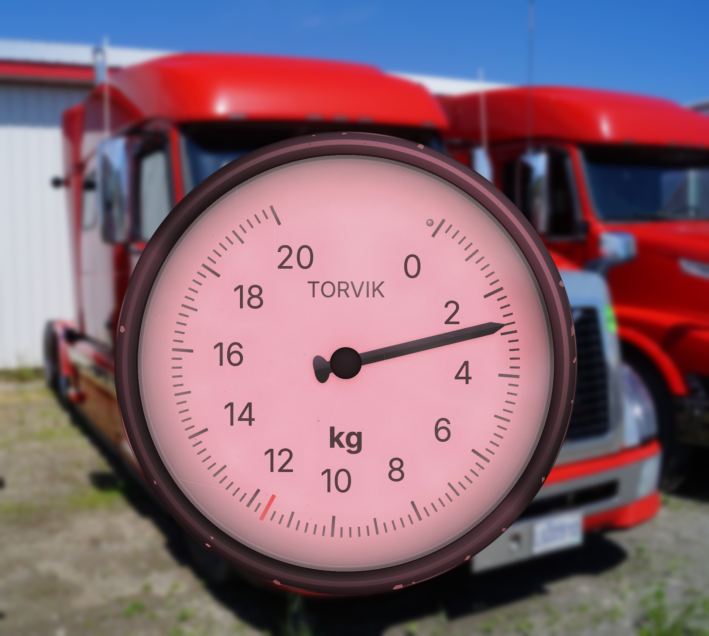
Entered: 2.8 kg
